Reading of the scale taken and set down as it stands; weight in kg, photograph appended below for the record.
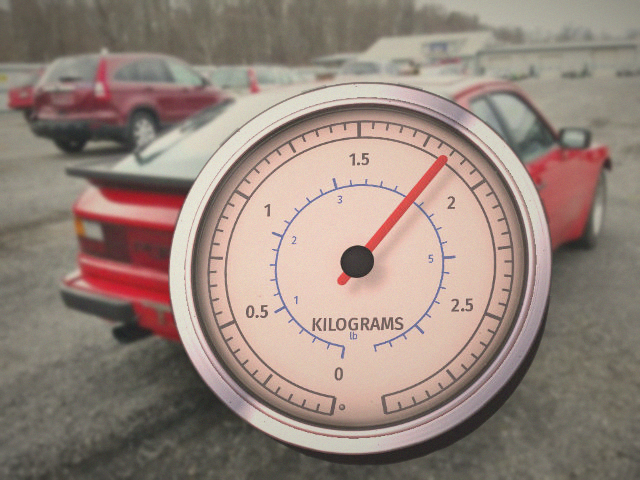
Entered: 1.85 kg
